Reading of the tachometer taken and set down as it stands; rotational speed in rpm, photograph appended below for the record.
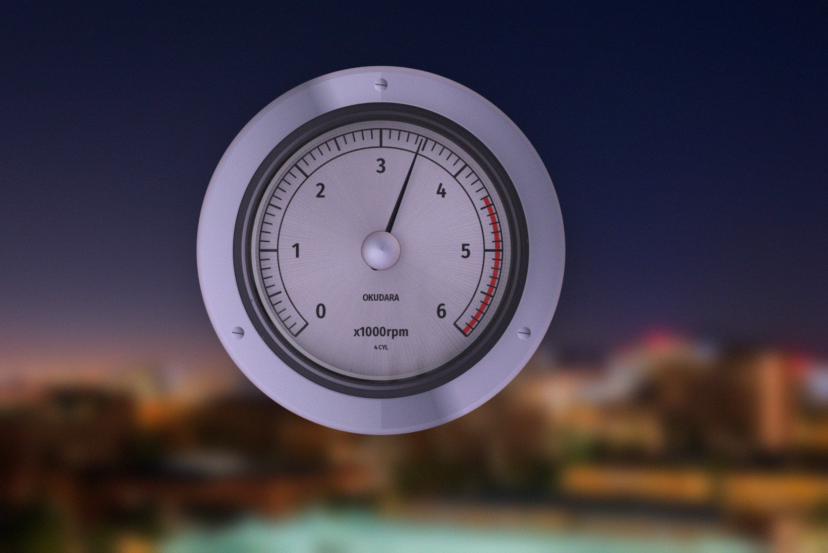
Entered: 3450 rpm
